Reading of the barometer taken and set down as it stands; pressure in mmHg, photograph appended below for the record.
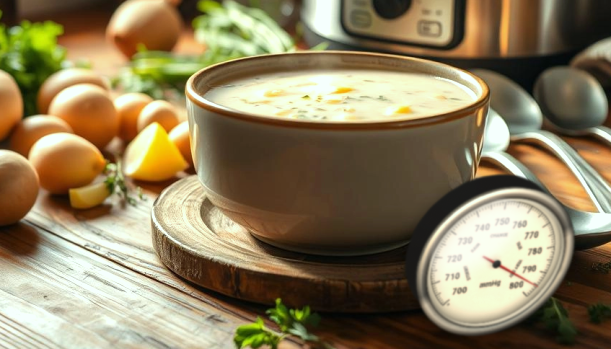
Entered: 795 mmHg
